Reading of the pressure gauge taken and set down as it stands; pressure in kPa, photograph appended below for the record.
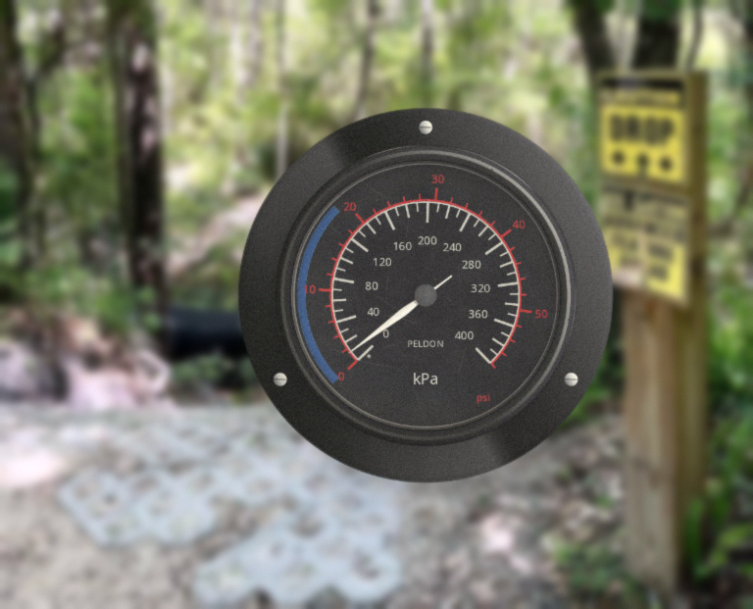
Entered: 10 kPa
